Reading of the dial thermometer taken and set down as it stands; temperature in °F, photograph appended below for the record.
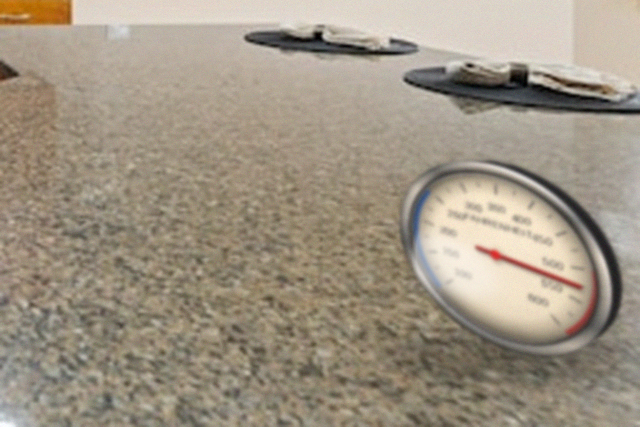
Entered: 525 °F
